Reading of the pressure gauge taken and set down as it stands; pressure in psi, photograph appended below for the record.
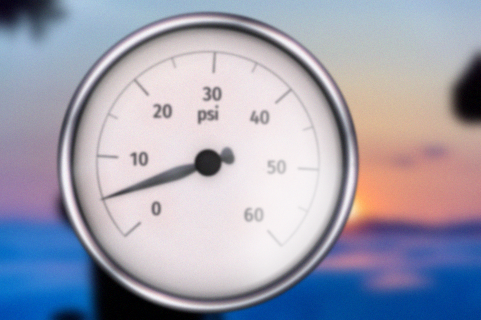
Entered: 5 psi
